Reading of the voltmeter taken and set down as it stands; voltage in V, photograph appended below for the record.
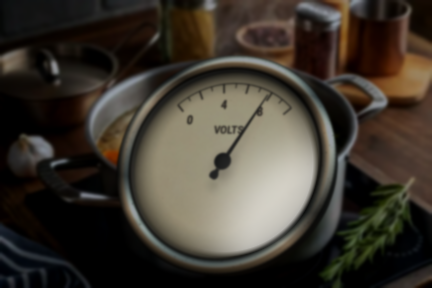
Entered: 8 V
